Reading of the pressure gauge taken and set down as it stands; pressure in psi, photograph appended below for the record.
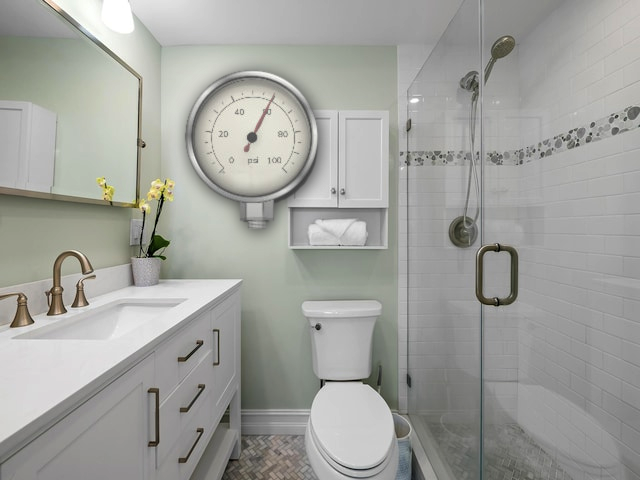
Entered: 60 psi
